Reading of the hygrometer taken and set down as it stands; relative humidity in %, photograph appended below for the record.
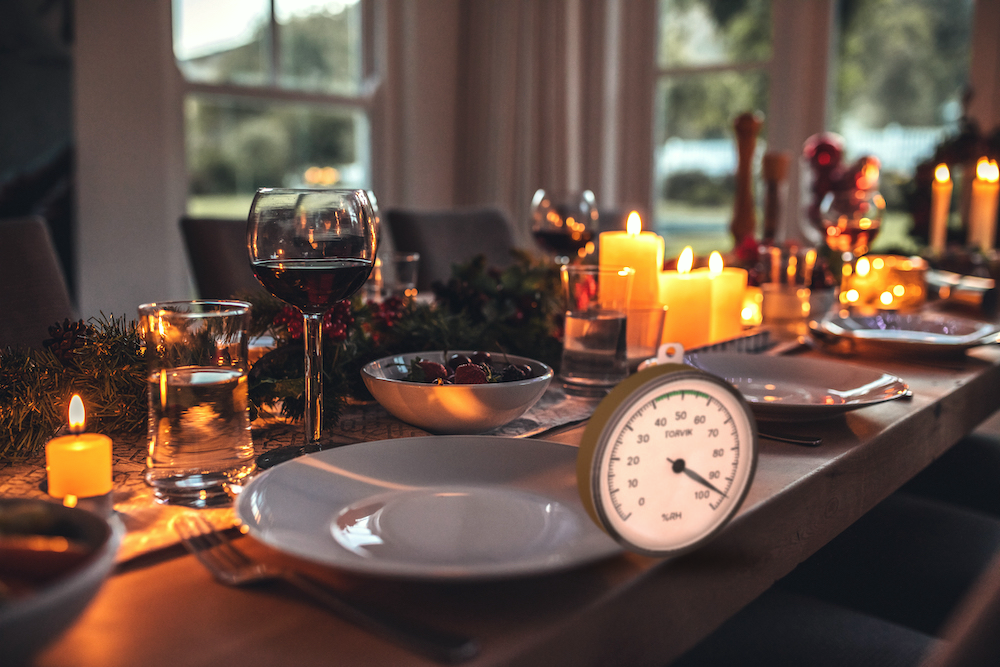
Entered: 95 %
